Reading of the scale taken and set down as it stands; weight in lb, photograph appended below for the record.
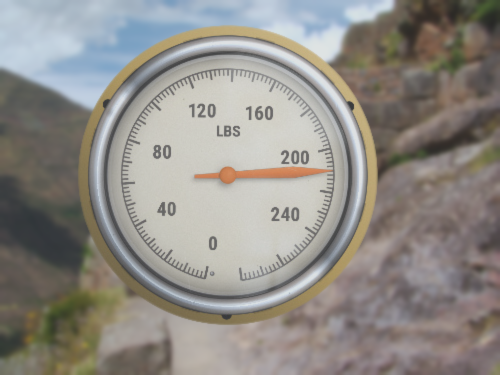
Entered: 210 lb
